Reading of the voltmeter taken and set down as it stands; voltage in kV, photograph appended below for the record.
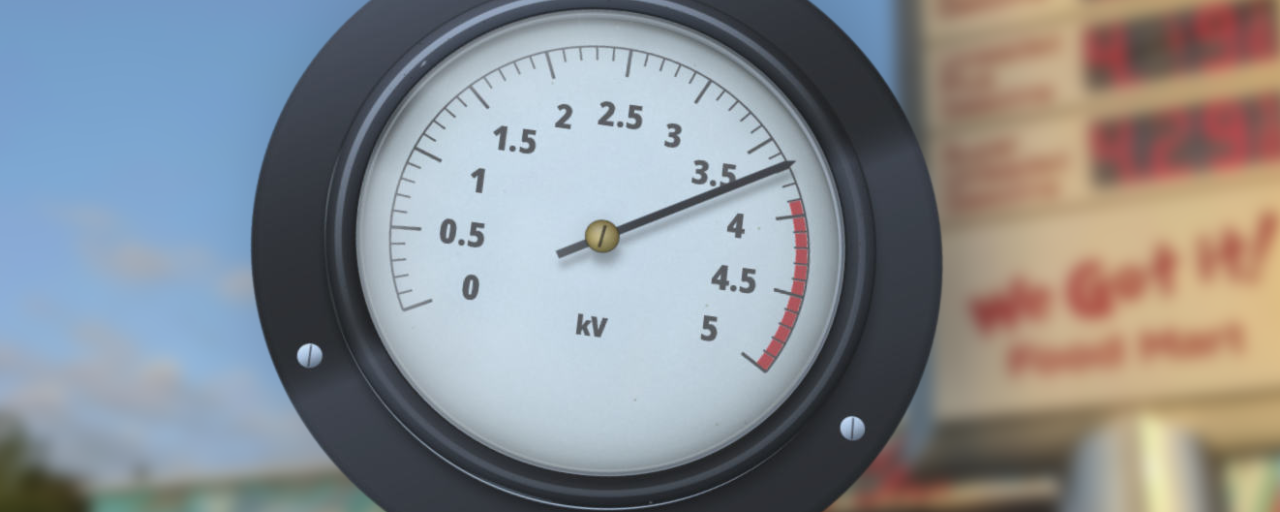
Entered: 3.7 kV
